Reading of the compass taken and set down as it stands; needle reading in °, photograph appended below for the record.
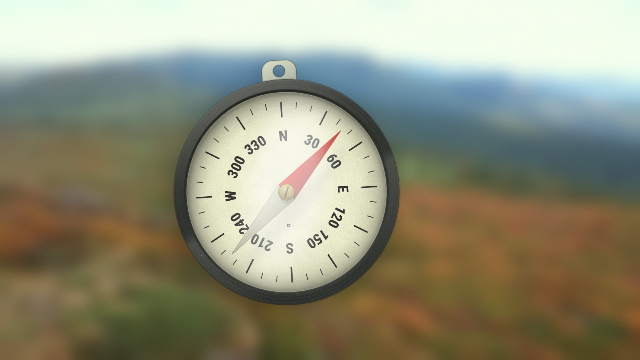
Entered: 45 °
